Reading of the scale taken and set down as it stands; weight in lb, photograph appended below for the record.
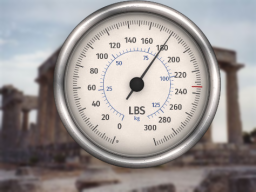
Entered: 180 lb
